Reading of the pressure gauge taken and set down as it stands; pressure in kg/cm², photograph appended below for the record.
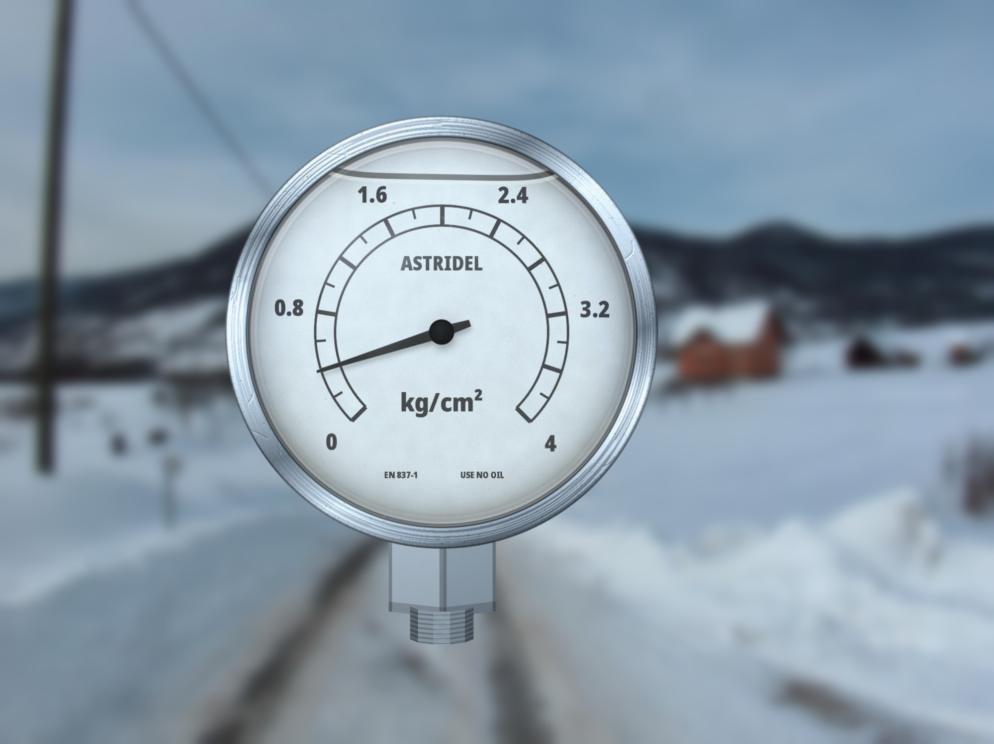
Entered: 0.4 kg/cm²
